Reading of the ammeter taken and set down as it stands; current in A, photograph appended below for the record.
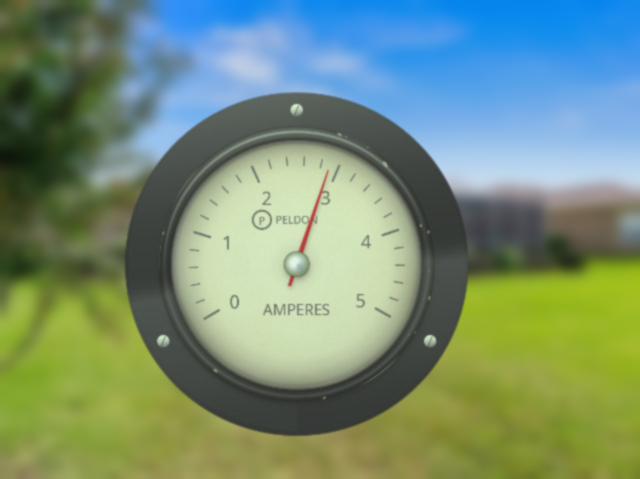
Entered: 2.9 A
